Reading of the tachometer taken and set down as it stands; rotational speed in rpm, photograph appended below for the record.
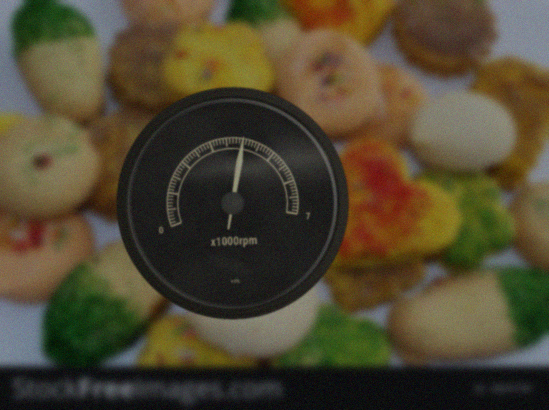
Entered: 4000 rpm
